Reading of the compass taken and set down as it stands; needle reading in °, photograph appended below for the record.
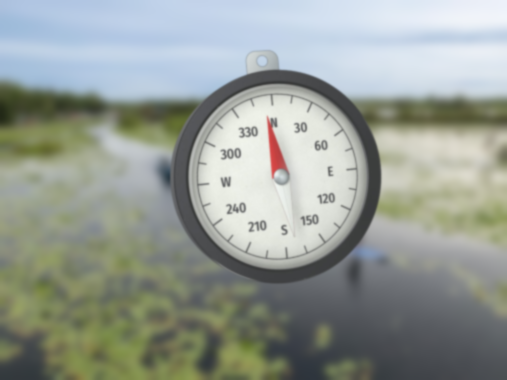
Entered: 352.5 °
